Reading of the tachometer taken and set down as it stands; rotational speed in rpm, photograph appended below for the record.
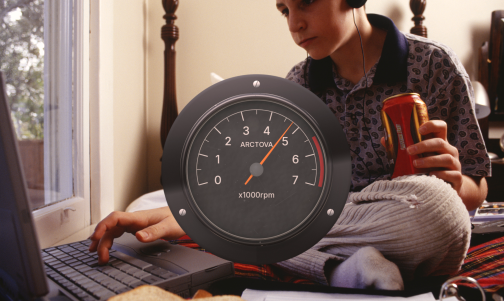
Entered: 4750 rpm
